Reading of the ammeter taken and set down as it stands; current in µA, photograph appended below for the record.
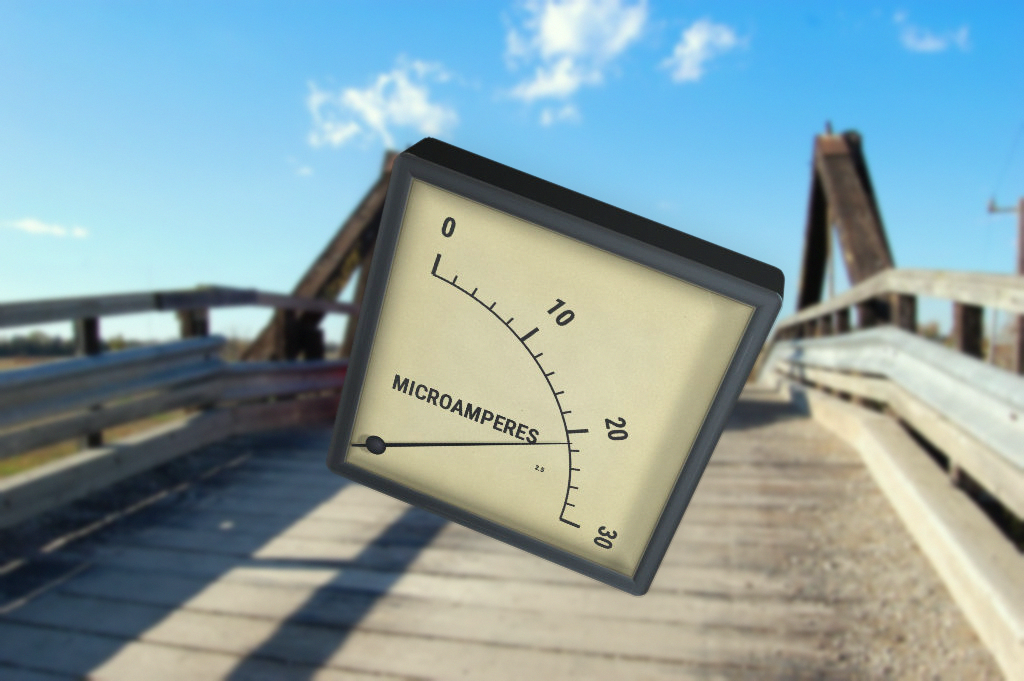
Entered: 21 µA
